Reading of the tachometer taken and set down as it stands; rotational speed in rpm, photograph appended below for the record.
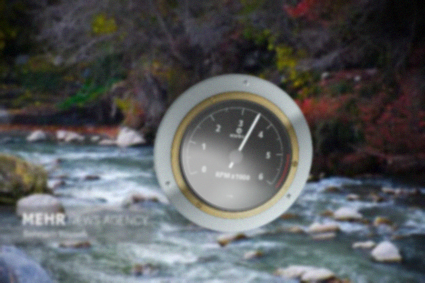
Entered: 3500 rpm
